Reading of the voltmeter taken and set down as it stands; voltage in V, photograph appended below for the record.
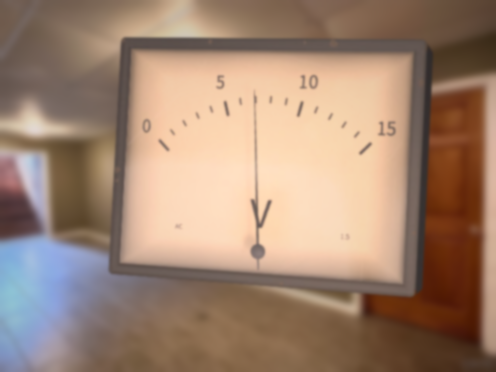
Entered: 7 V
